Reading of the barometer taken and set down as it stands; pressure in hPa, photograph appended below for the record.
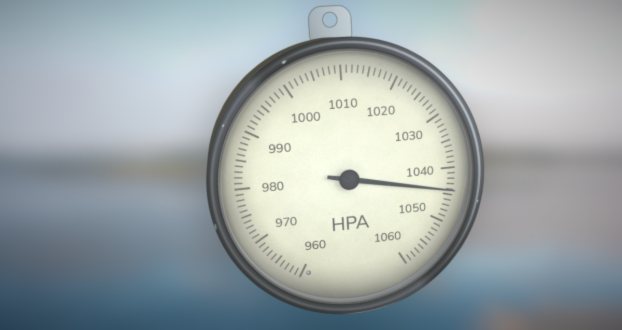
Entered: 1044 hPa
